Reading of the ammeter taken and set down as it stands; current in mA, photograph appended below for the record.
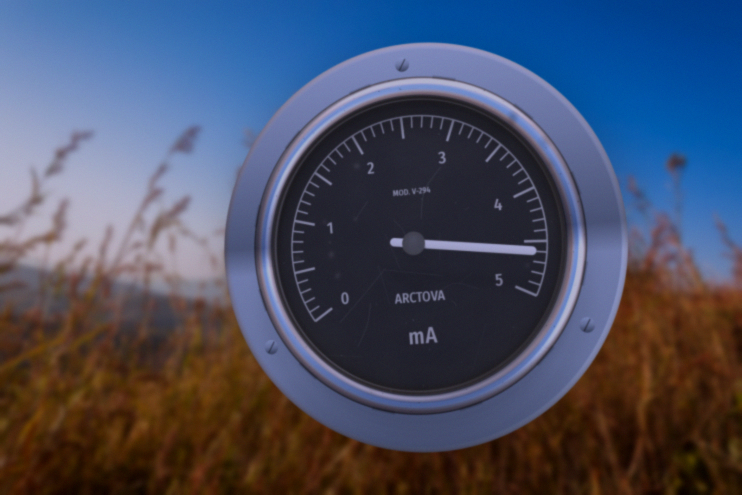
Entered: 4.6 mA
